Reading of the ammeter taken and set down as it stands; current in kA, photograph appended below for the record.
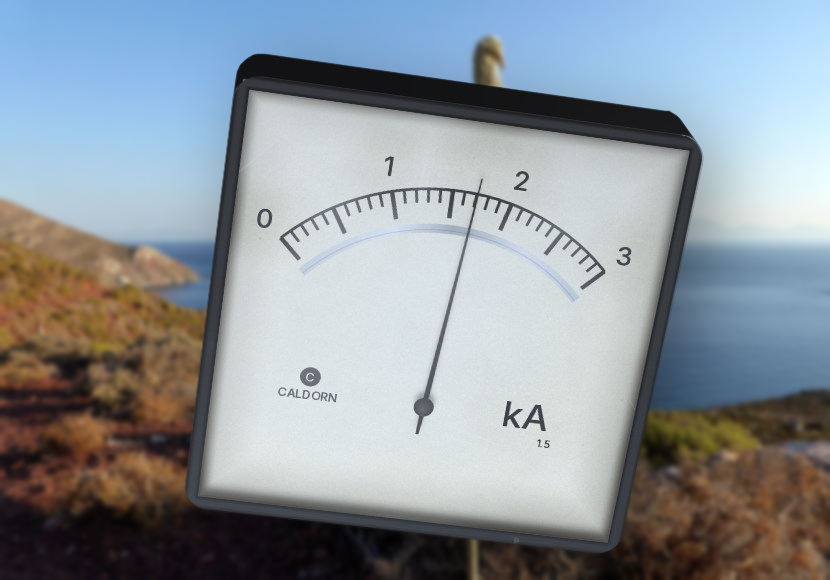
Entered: 1.7 kA
